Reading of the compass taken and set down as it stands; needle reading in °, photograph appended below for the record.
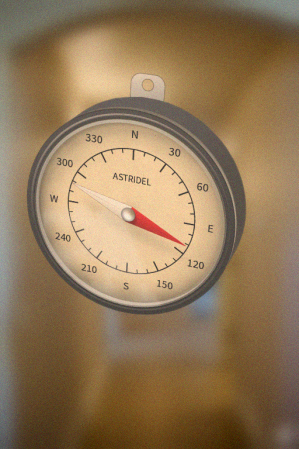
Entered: 110 °
